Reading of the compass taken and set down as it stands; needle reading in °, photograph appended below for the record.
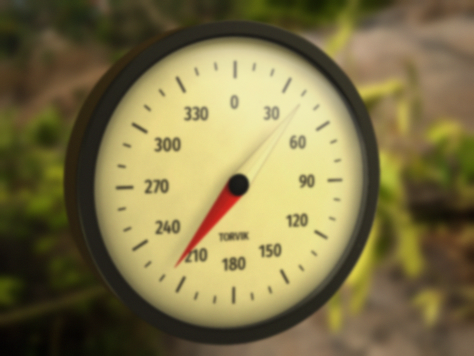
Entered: 220 °
